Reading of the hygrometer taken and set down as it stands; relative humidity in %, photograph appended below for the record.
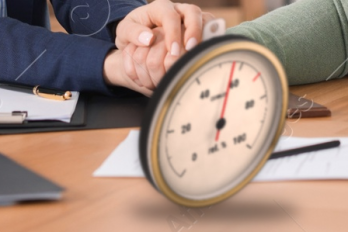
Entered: 55 %
